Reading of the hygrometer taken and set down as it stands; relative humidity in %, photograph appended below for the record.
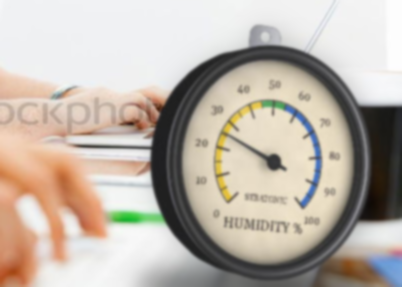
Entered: 25 %
